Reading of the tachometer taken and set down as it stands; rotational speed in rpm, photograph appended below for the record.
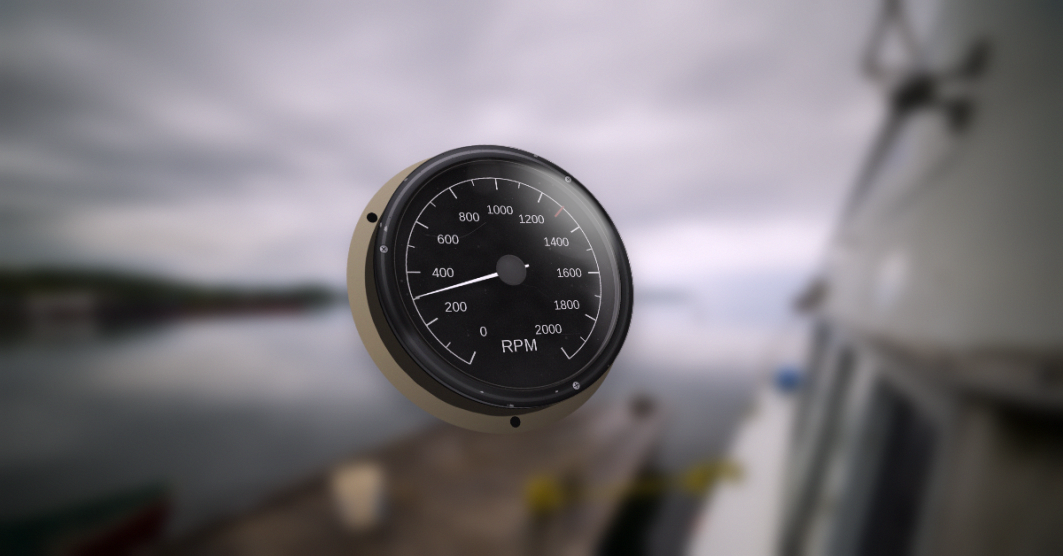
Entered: 300 rpm
